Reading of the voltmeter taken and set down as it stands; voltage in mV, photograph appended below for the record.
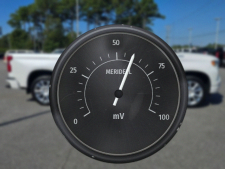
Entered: 60 mV
